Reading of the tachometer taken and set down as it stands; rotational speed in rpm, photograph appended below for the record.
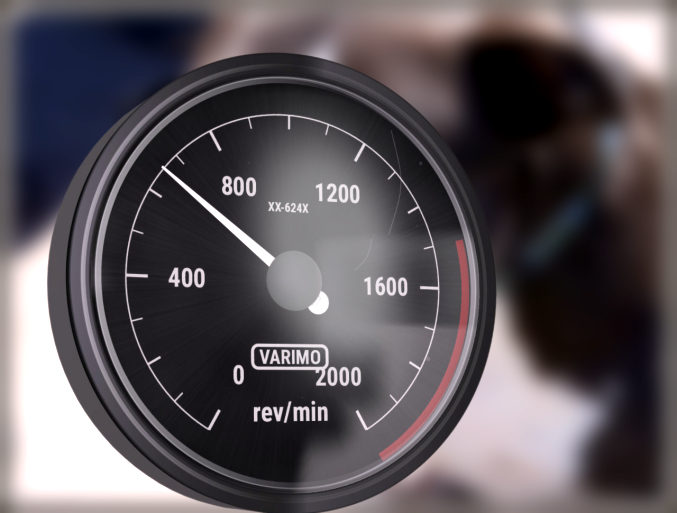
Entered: 650 rpm
